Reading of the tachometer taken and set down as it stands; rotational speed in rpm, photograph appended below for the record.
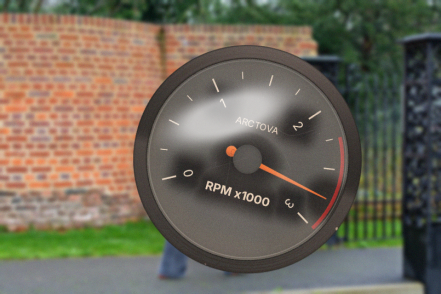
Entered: 2750 rpm
